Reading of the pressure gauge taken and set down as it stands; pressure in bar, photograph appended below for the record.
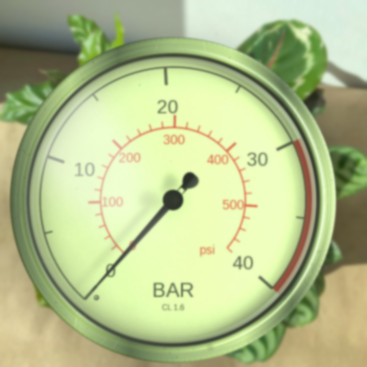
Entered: 0 bar
